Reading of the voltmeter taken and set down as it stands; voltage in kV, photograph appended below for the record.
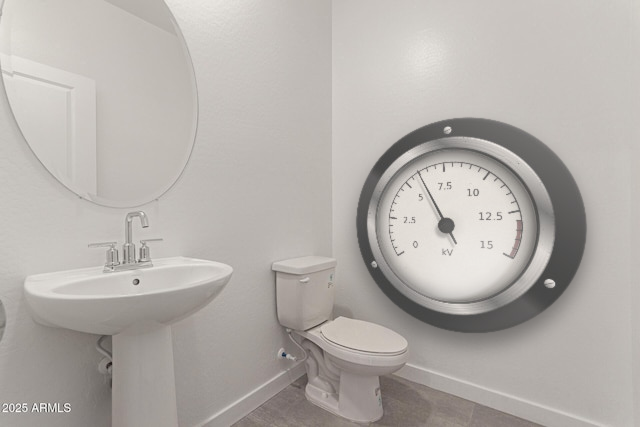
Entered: 6 kV
